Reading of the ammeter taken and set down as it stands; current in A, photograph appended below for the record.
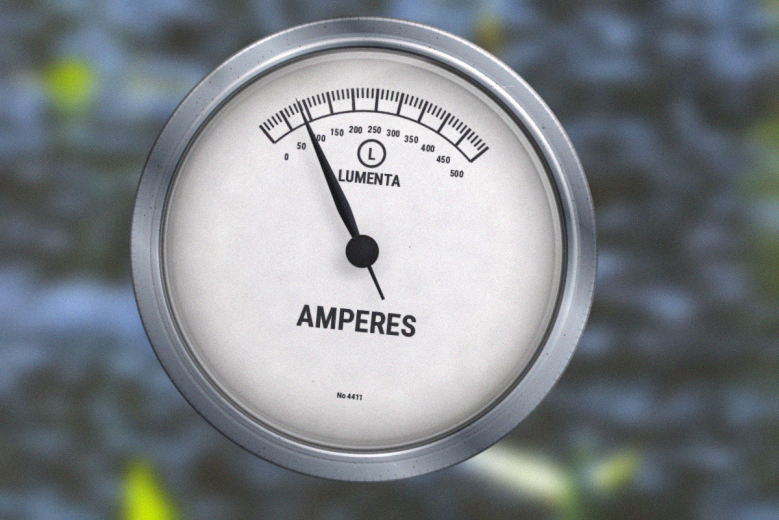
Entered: 90 A
